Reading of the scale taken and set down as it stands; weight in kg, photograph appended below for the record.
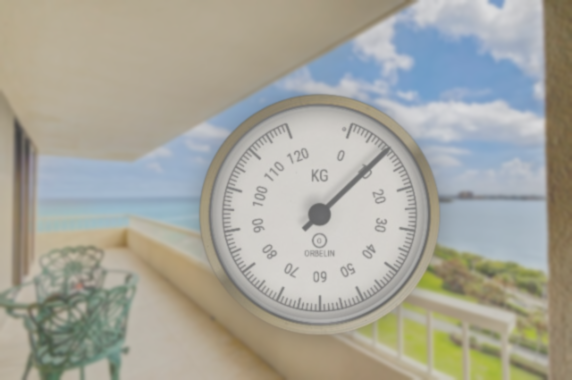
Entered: 10 kg
